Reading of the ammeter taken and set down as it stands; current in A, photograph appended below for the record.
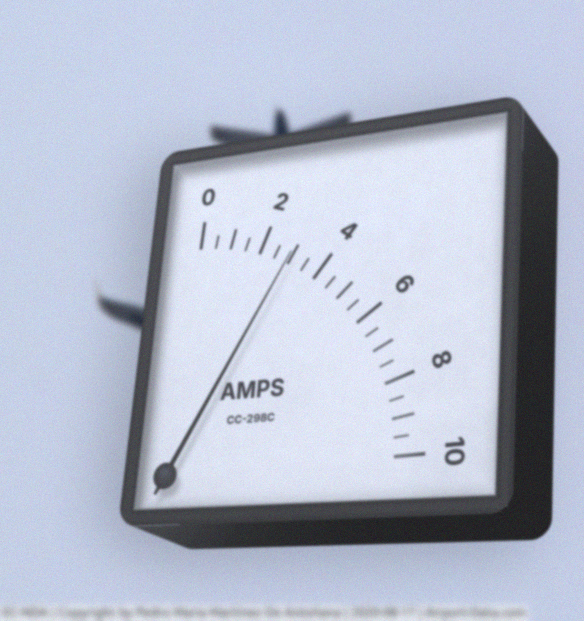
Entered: 3 A
